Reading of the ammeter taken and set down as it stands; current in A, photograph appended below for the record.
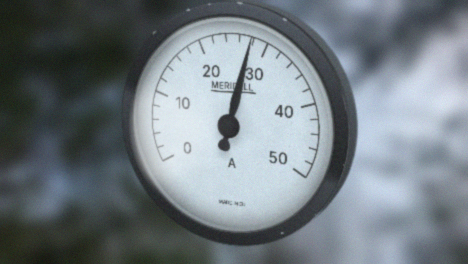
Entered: 28 A
